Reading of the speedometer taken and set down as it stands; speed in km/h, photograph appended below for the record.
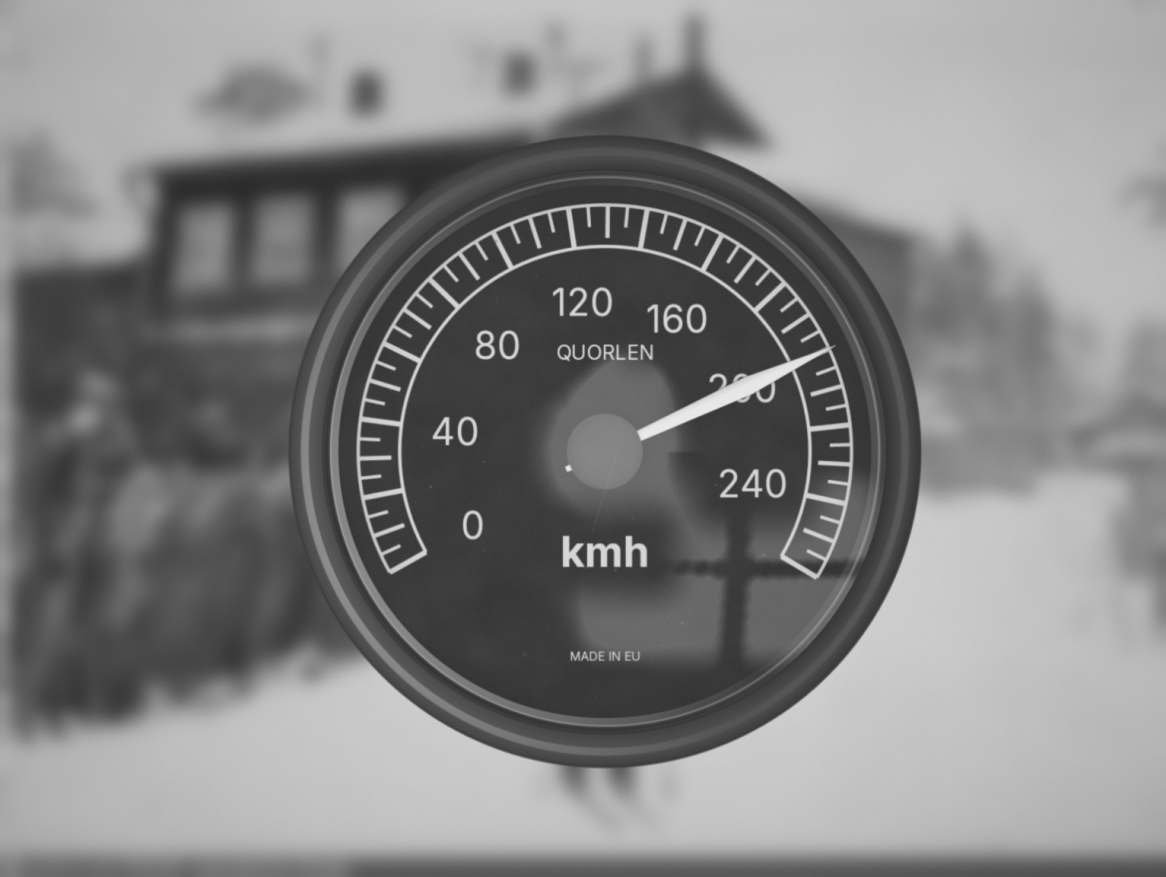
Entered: 200 km/h
